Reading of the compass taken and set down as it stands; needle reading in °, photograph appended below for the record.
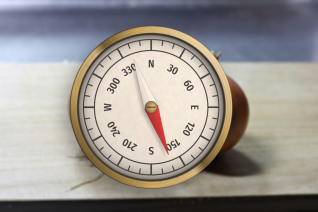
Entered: 160 °
